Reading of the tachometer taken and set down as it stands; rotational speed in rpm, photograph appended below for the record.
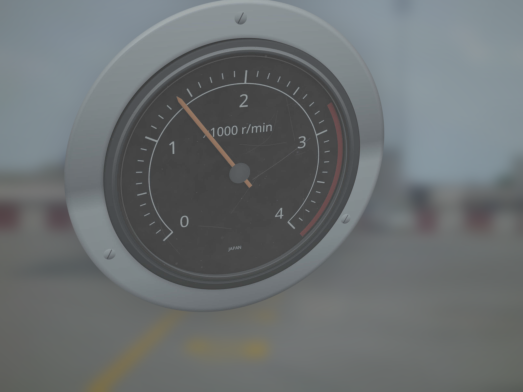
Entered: 1400 rpm
